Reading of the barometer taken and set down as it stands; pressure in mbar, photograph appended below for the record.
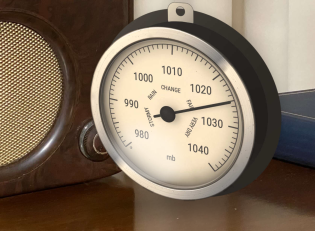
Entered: 1025 mbar
